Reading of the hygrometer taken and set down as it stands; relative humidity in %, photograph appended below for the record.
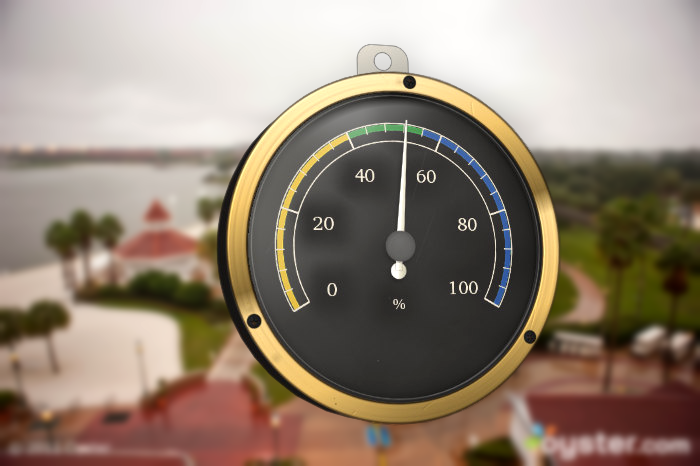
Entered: 52 %
